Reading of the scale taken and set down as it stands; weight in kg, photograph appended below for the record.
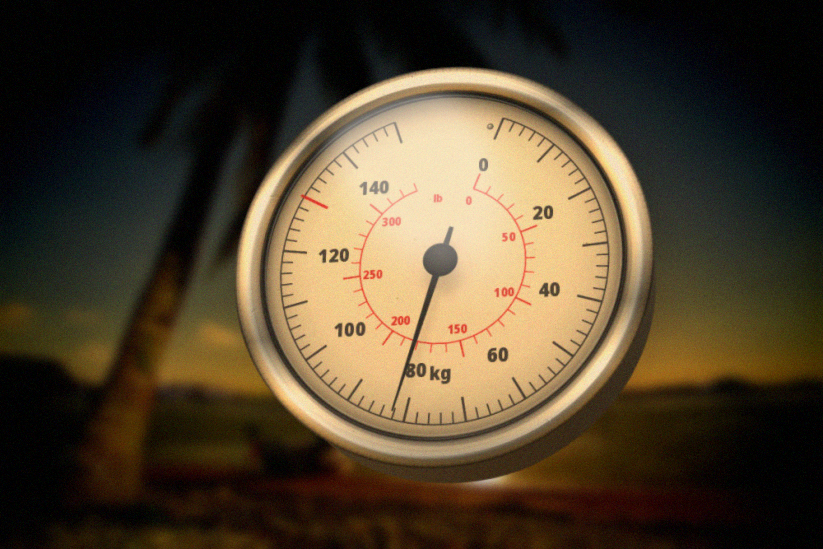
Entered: 82 kg
